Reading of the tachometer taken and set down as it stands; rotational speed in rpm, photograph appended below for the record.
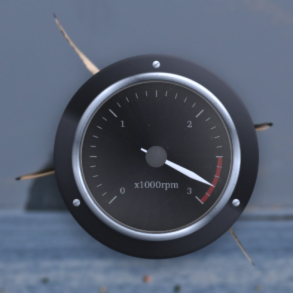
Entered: 2800 rpm
